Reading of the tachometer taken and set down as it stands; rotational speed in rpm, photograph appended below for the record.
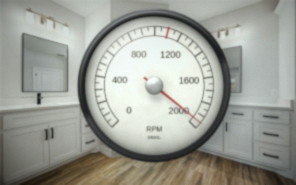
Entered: 1950 rpm
